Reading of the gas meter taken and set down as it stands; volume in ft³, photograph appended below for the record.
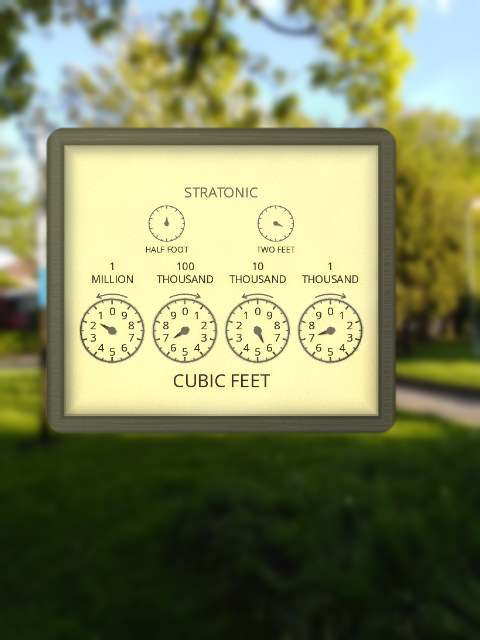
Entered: 165700 ft³
